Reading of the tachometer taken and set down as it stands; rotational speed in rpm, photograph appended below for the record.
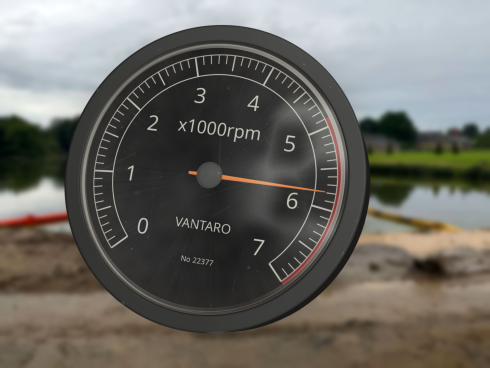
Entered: 5800 rpm
